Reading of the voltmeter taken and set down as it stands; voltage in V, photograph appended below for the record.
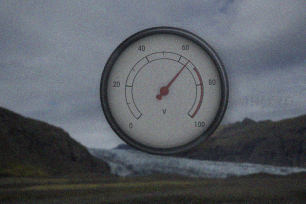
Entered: 65 V
